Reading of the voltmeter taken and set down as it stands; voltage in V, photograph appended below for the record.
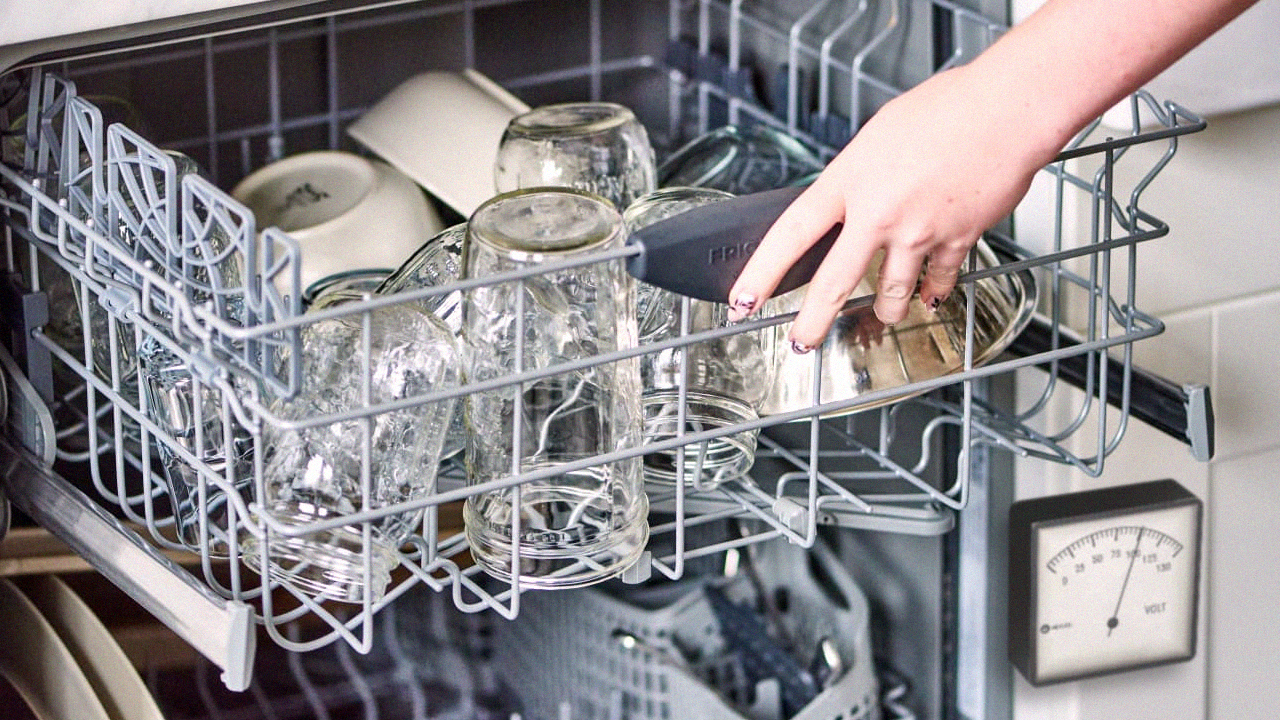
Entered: 100 V
